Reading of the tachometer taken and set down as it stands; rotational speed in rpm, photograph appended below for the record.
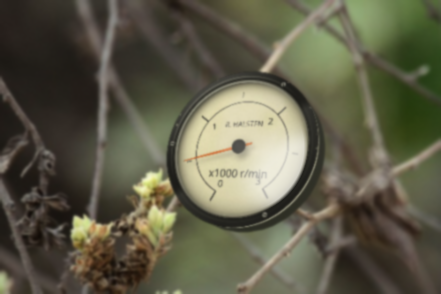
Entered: 500 rpm
